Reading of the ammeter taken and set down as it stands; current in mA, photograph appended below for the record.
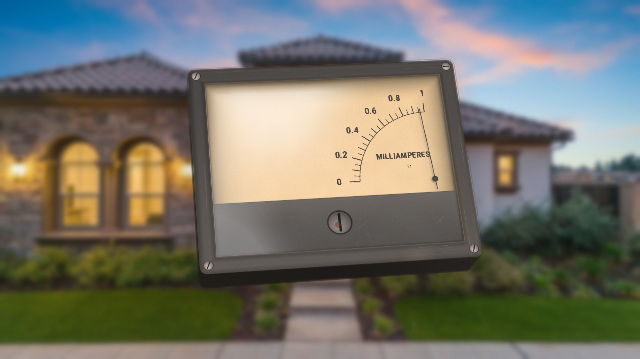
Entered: 0.95 mA
